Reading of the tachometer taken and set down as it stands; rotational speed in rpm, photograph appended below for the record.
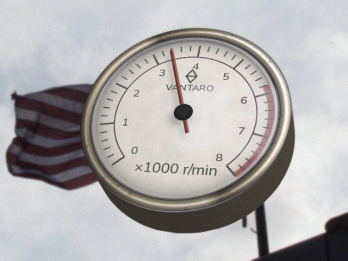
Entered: 3400 rpm
